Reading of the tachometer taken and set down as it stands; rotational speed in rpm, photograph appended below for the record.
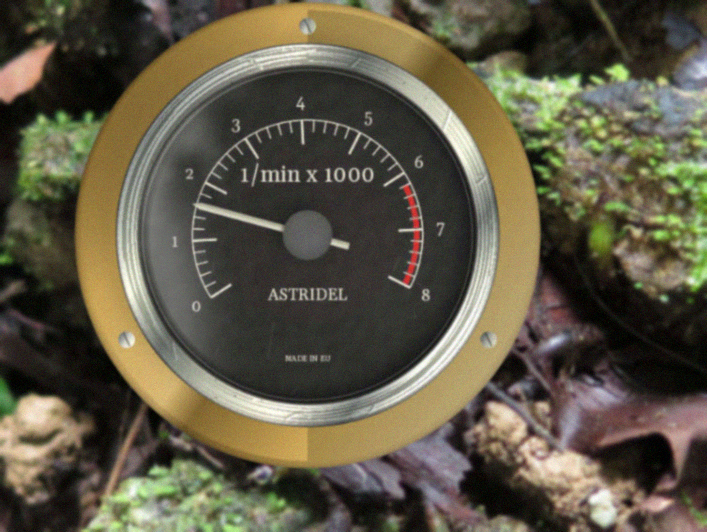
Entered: 1600 rpm
